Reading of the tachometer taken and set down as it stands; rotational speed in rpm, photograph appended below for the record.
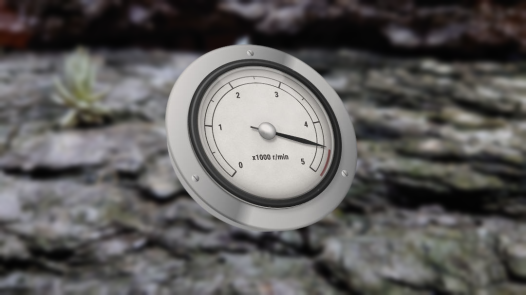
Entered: 4500 rpm
